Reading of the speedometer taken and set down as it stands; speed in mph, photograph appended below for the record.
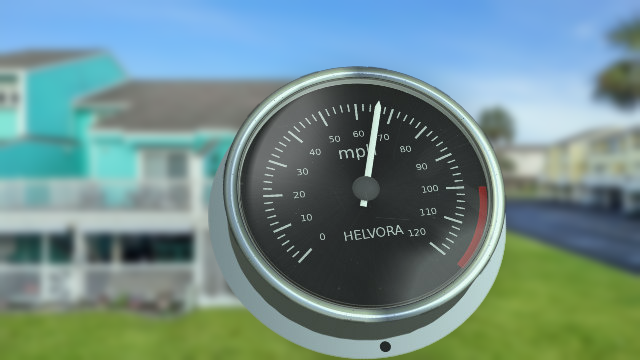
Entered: 66 mph
